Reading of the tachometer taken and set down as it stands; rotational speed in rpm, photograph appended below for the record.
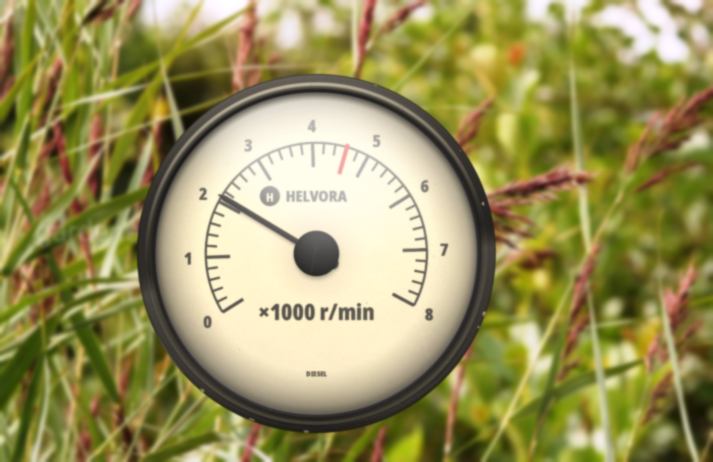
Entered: 2100 rpm
